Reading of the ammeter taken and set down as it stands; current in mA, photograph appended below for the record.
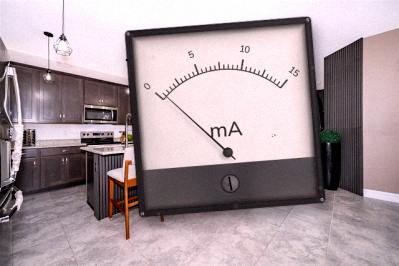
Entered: 0.5 mA
